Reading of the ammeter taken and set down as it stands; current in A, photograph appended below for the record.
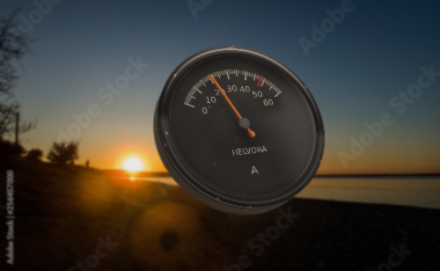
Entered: 20 A
